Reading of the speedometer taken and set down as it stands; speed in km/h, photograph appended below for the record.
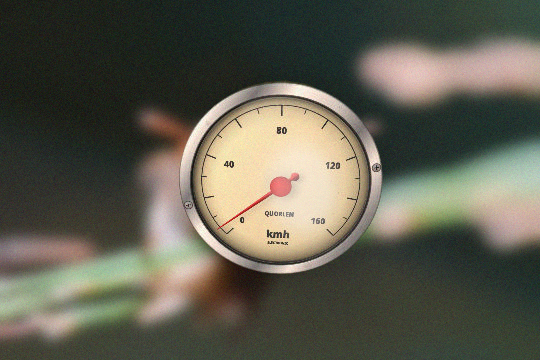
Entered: 5 km/h
